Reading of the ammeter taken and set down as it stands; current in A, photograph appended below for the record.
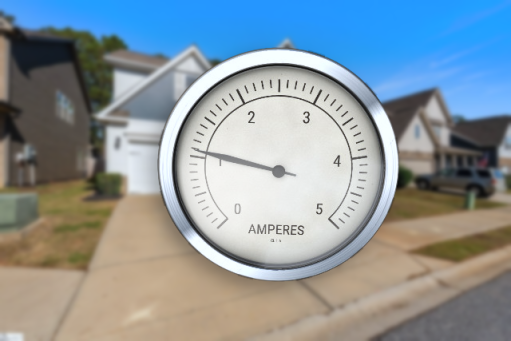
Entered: 1.1 A
